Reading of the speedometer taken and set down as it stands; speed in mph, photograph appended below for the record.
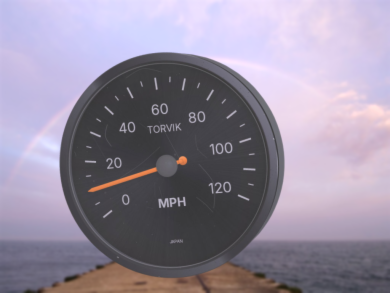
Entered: 10 mph
